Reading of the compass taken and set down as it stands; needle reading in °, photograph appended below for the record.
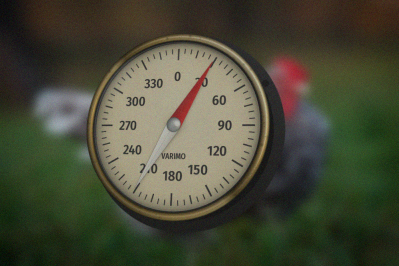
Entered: 30 °
